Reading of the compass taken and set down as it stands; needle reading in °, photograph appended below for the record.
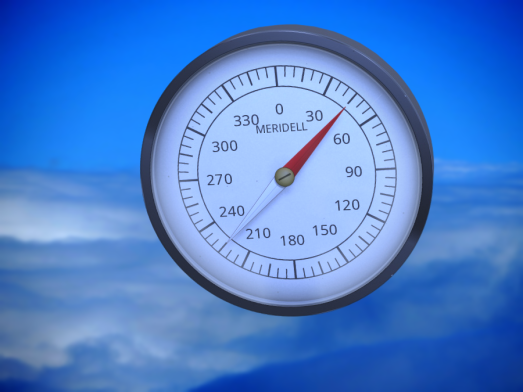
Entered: 45 °
